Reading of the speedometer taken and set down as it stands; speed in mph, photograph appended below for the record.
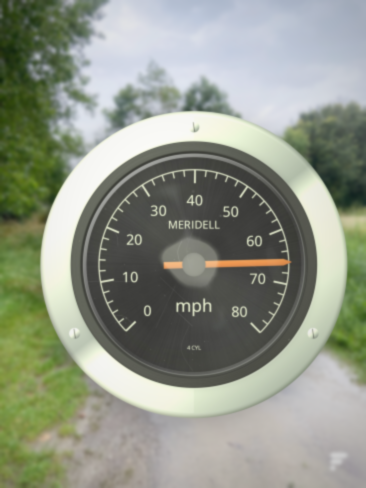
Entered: 66 mph
